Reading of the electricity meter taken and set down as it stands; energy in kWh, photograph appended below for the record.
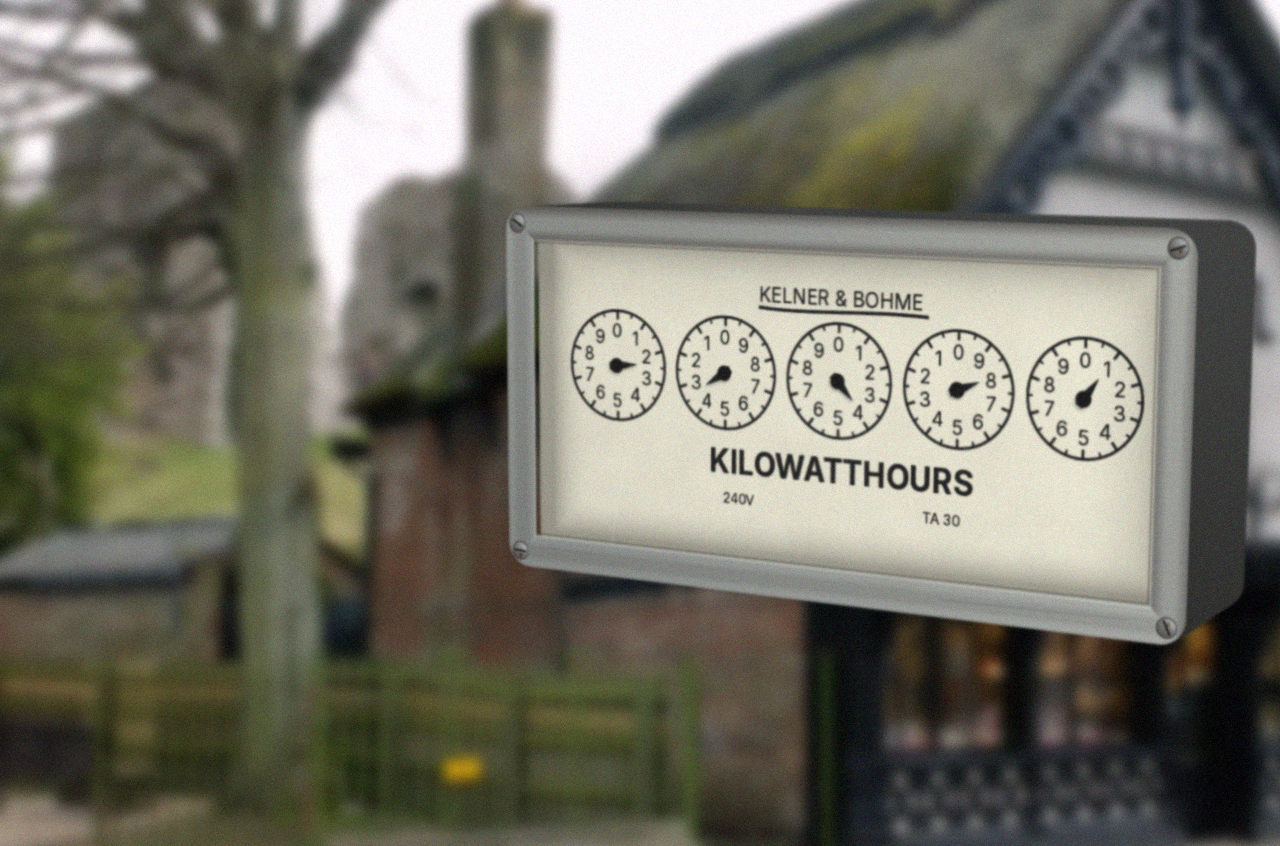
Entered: 23381 kWh
